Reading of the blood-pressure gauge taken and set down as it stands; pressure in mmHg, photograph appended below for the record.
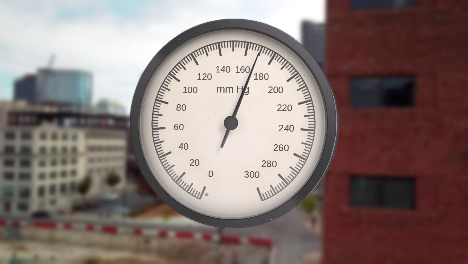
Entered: 170 mmHg
